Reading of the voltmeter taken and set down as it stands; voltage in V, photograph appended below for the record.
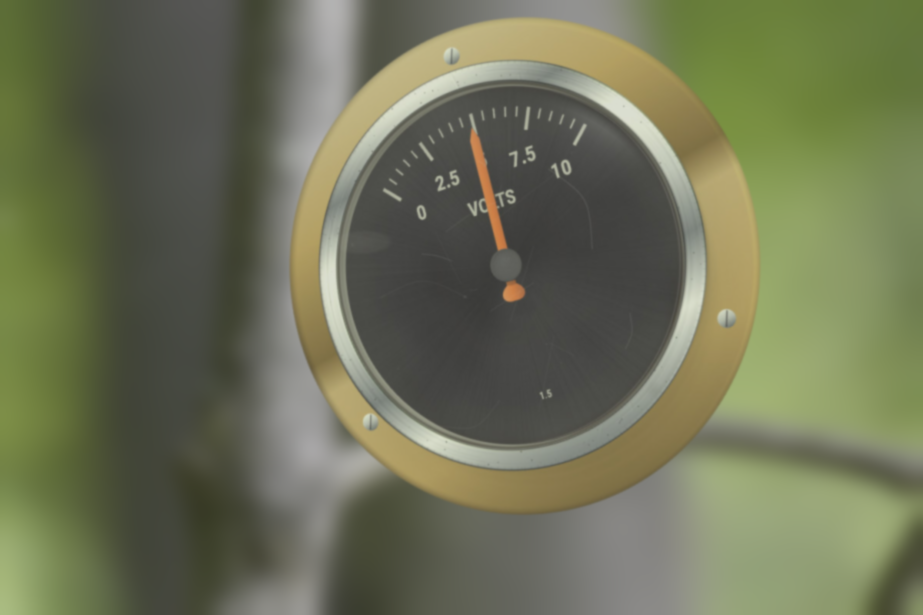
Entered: 5 V
